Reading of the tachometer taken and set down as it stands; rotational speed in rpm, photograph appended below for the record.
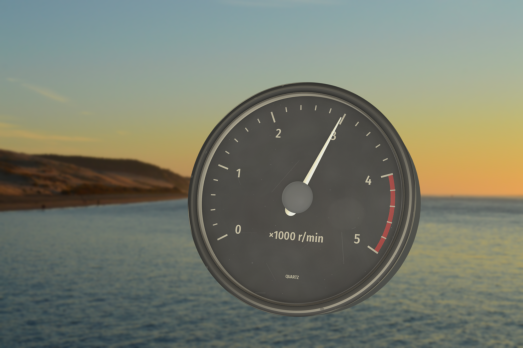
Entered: 3000 rpm
